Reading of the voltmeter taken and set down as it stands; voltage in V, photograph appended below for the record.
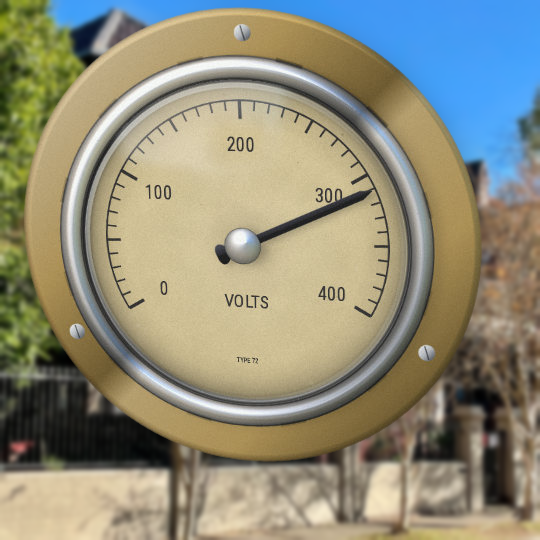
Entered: 310 V
